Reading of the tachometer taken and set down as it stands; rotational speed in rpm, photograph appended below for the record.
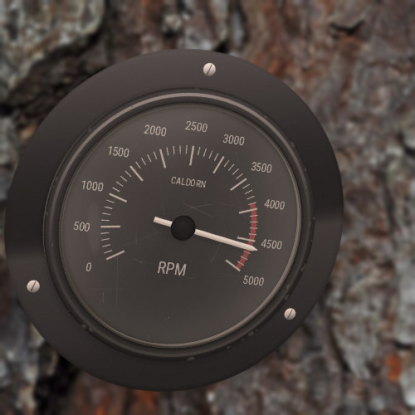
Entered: 4600 rpm
